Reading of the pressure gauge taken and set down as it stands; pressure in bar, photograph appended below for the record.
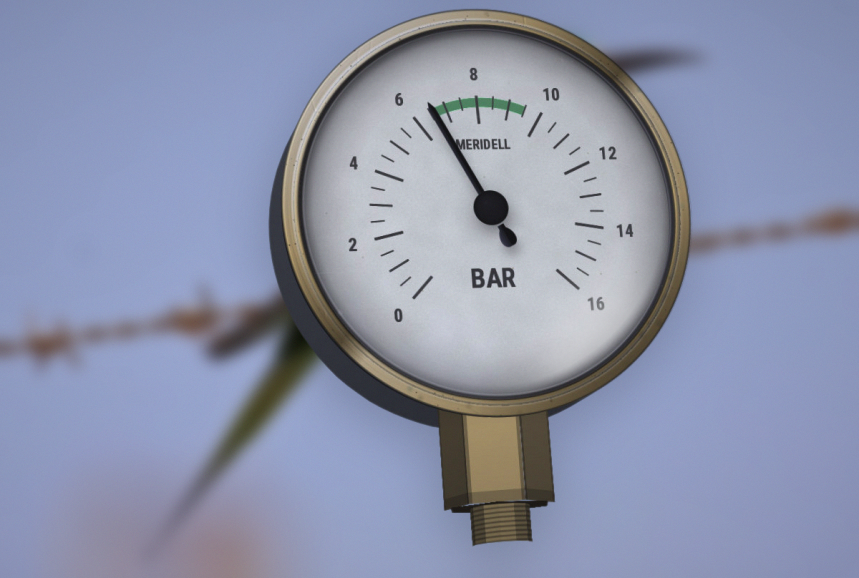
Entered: 6.5 bar
